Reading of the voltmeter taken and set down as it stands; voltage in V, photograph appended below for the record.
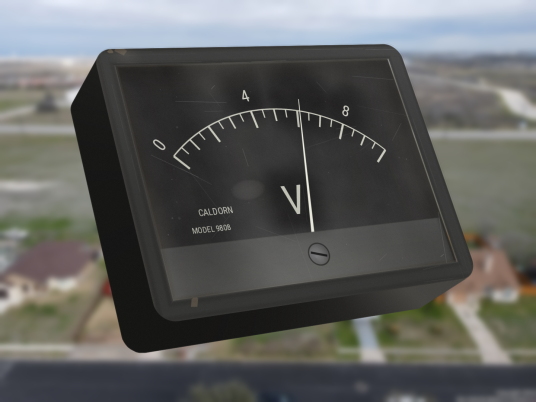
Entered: 6 V
